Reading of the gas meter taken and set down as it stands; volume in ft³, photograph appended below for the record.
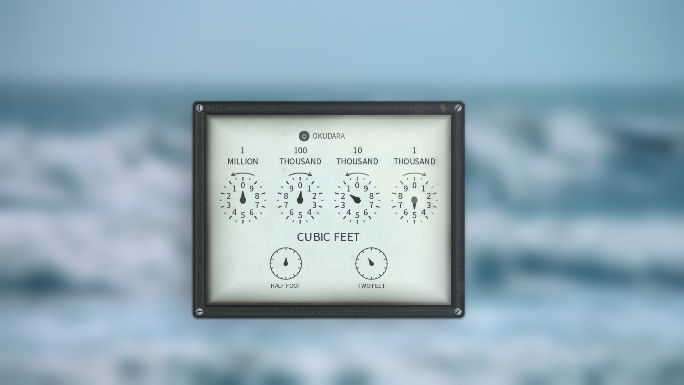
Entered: 1500 ft³
